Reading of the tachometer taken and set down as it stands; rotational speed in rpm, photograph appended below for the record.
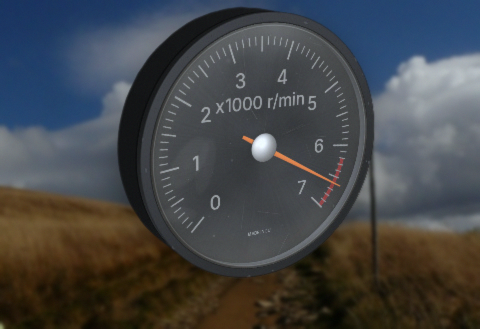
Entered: 6600 rpm
